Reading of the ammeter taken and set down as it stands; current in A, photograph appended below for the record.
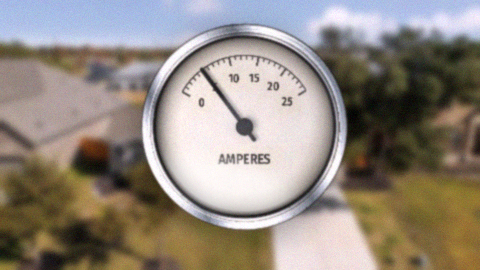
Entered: 5 A
